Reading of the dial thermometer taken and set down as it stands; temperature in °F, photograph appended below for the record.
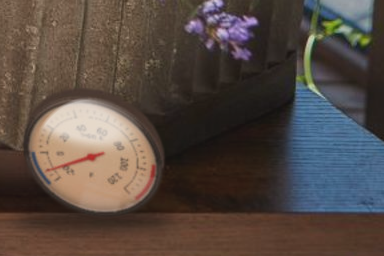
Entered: -12 °F
